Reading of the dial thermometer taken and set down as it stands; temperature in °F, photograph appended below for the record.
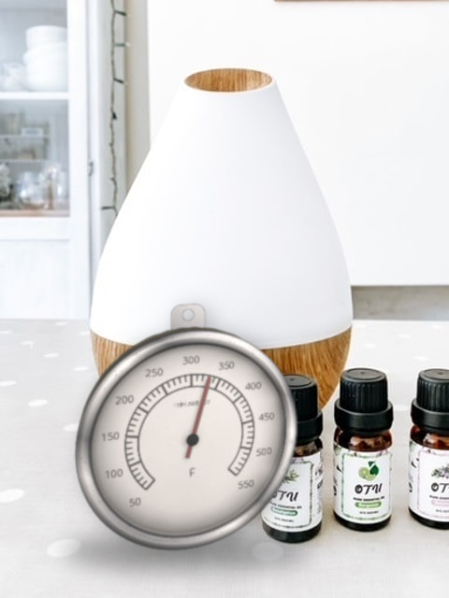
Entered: 330 °F
